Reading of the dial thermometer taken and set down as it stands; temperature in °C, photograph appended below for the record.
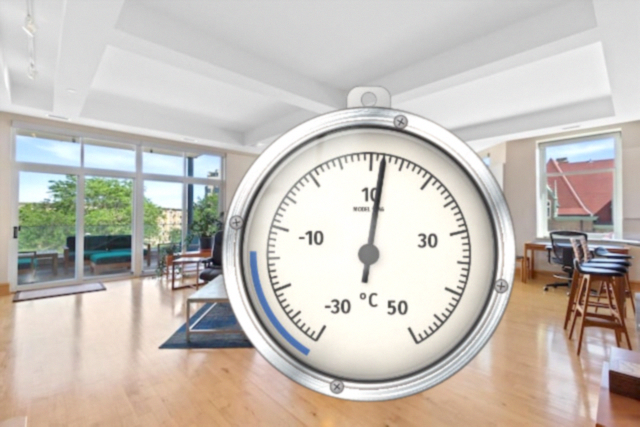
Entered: 12 °C
